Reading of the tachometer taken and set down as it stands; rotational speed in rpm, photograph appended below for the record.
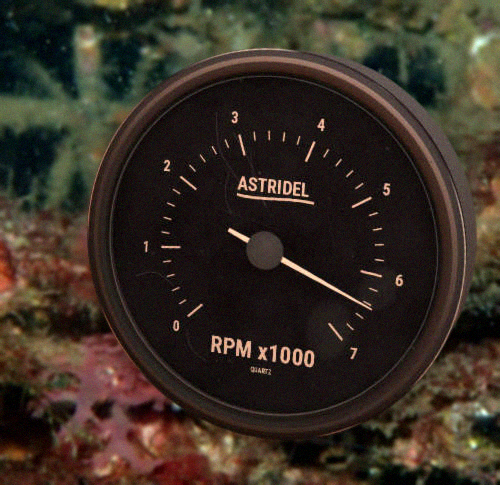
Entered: 6400 rpm
